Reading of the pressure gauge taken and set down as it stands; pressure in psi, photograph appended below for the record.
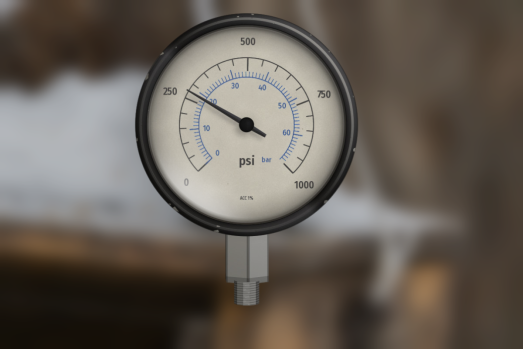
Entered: 275 psi
